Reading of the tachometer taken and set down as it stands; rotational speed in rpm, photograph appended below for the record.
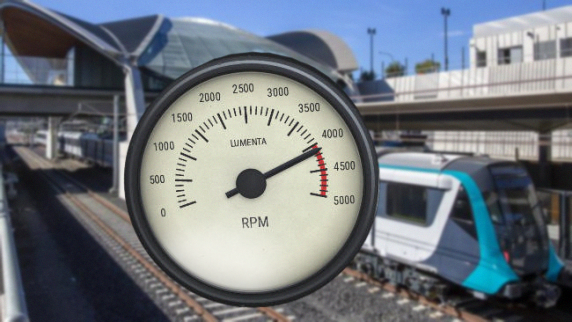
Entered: 4100 rpm
